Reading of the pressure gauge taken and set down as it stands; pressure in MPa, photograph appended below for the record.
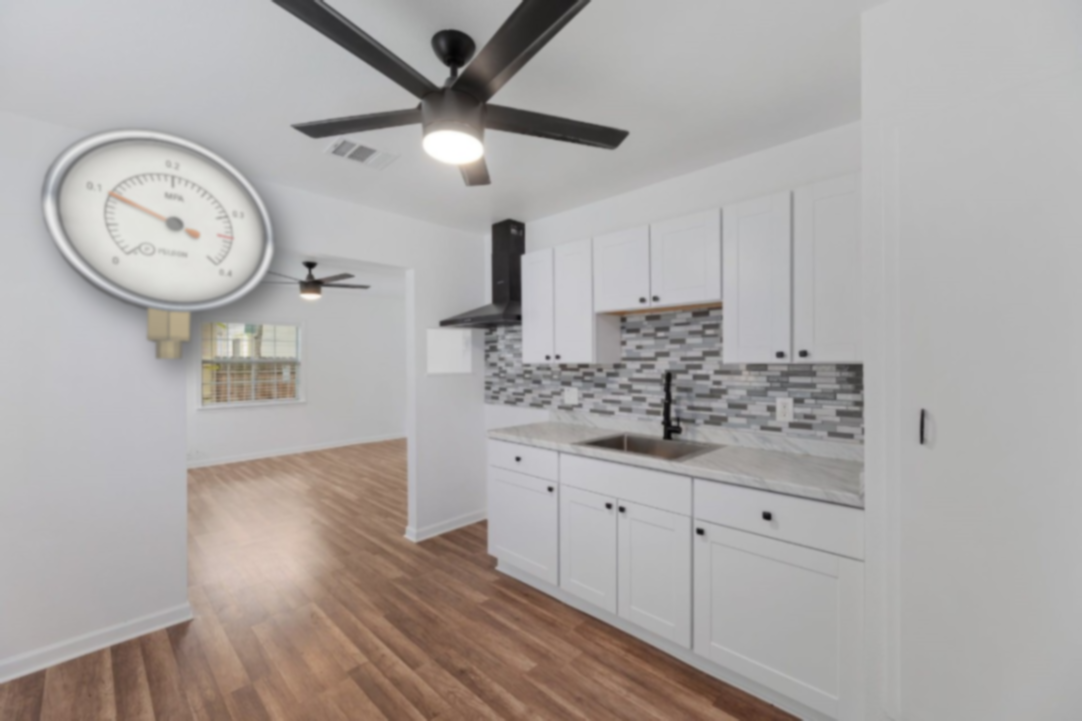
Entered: 0.1 MPa
